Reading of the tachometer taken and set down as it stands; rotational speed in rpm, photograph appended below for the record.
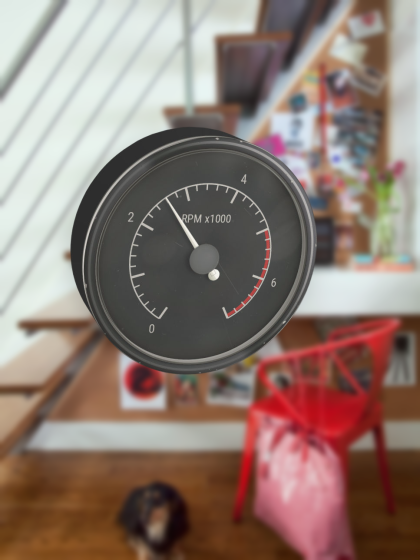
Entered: 2600 rpm
